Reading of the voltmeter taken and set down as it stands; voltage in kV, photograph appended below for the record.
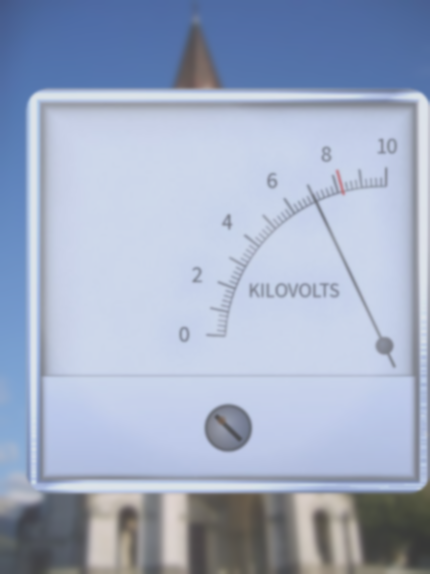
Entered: 7 kV
